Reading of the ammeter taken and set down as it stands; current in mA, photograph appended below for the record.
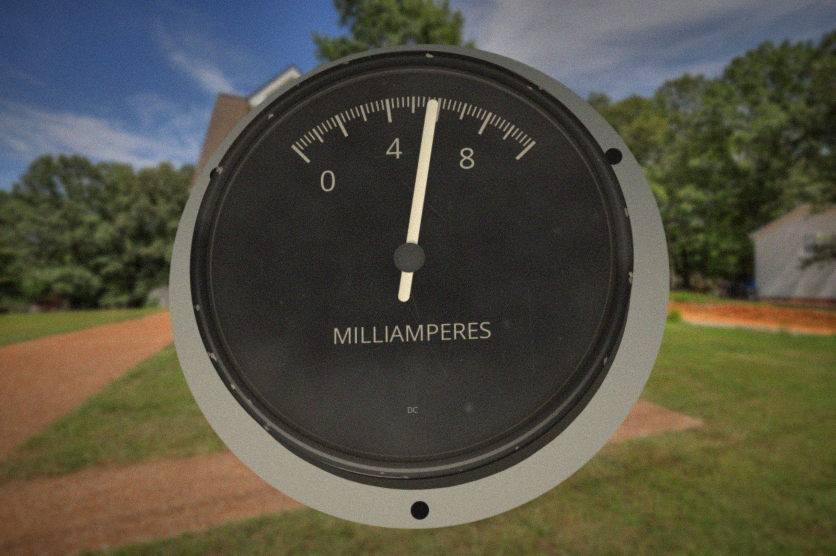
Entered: 5.8 mA
